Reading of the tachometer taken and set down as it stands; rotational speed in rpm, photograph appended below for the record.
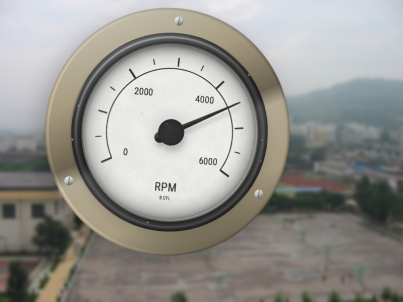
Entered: 4500 rpm
